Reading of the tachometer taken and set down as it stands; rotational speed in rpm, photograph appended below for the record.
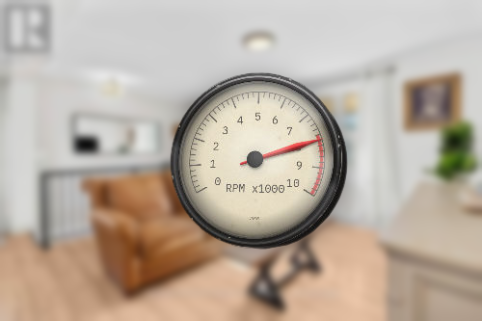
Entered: 8000 rpm
